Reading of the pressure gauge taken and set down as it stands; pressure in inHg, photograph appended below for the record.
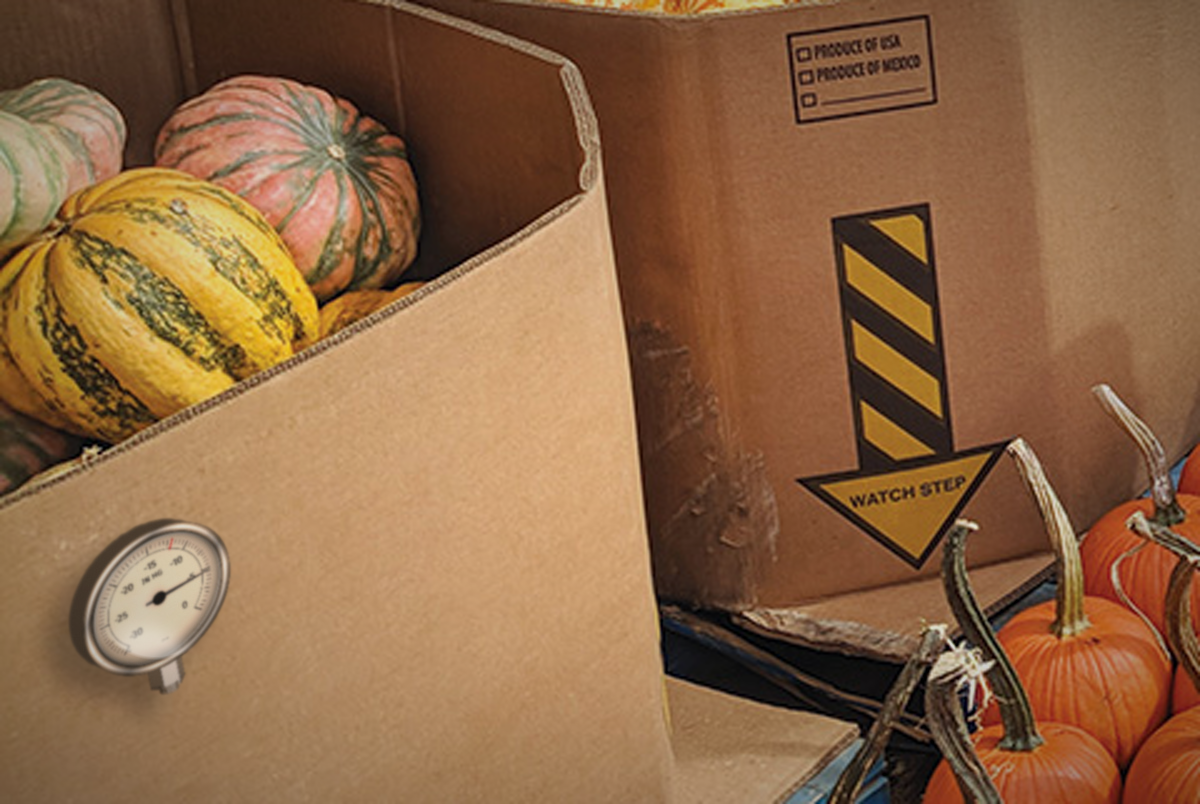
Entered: -5 inHg
